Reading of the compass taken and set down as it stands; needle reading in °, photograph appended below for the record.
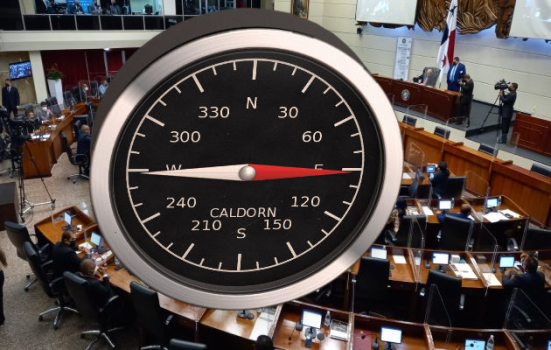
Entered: 90 °
